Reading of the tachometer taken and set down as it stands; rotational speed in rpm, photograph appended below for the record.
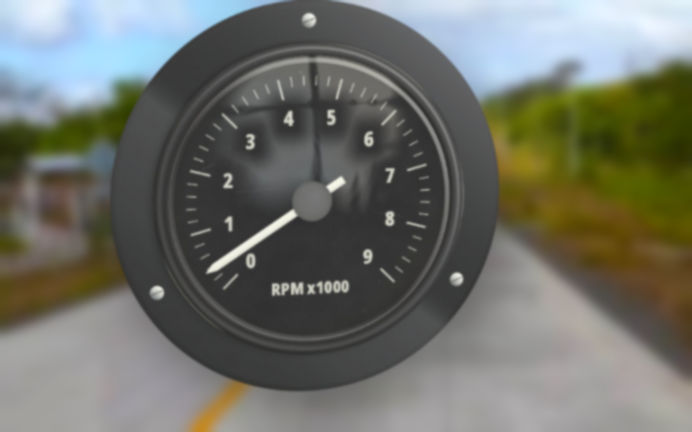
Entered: 400 rpm
